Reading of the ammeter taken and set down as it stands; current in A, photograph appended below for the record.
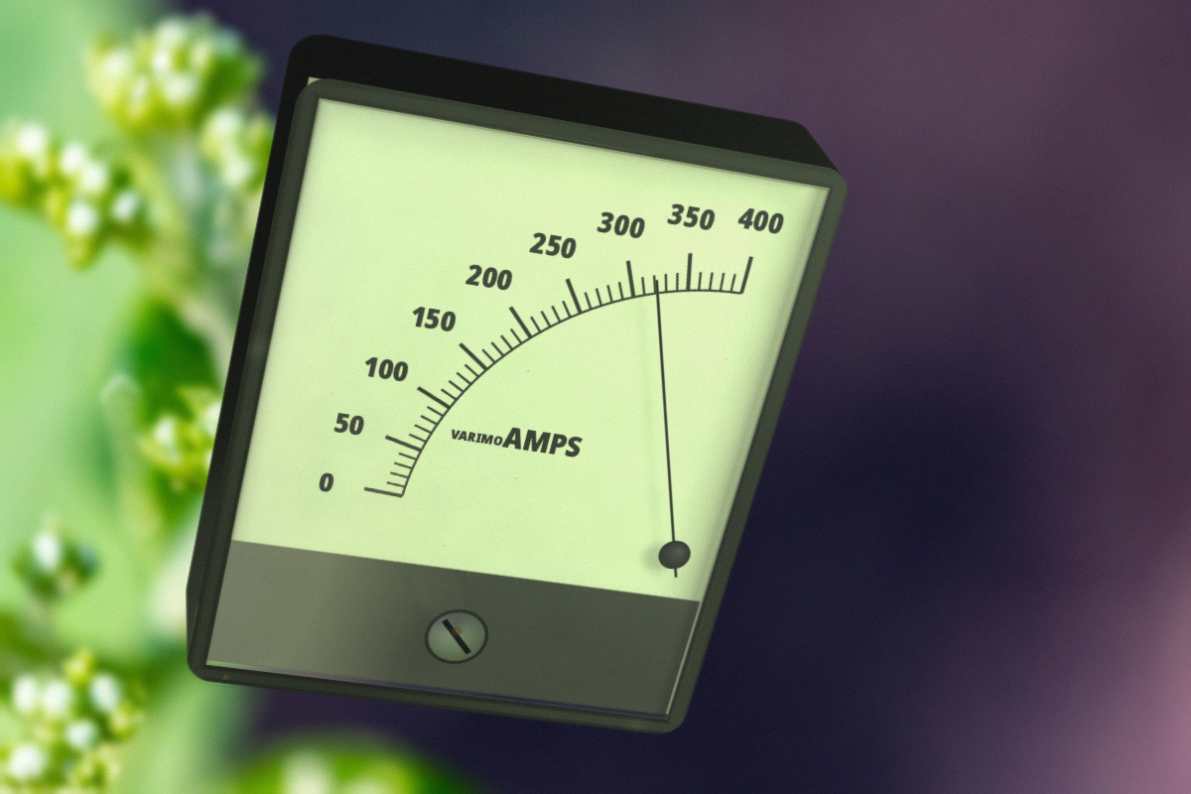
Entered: 320 A
